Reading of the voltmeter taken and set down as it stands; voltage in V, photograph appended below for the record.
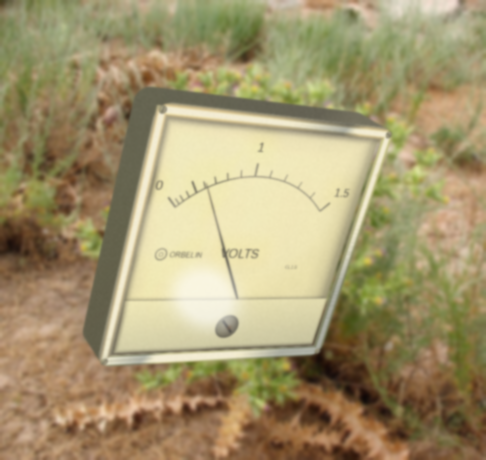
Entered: 0.6 V
